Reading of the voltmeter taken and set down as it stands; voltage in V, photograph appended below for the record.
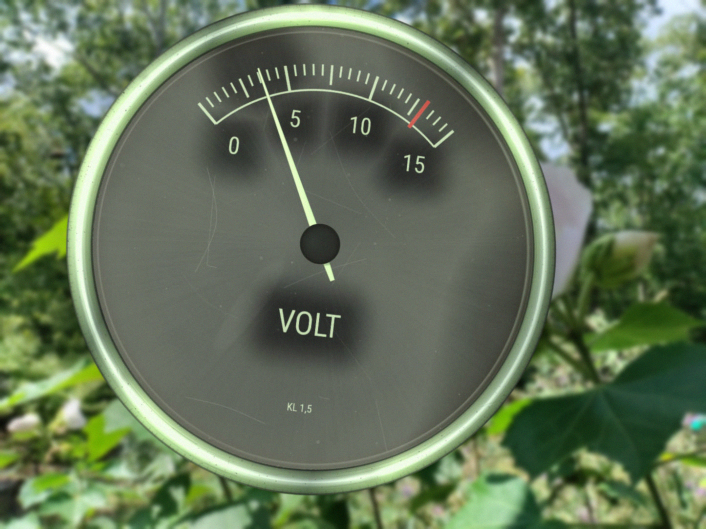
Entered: 3.5 V
